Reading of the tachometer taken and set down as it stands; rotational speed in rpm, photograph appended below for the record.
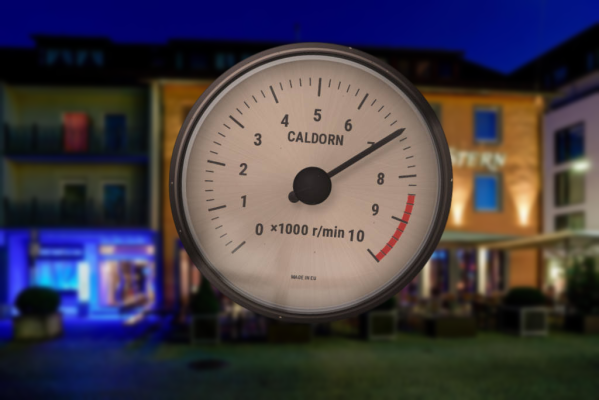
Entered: 7000 rpm
